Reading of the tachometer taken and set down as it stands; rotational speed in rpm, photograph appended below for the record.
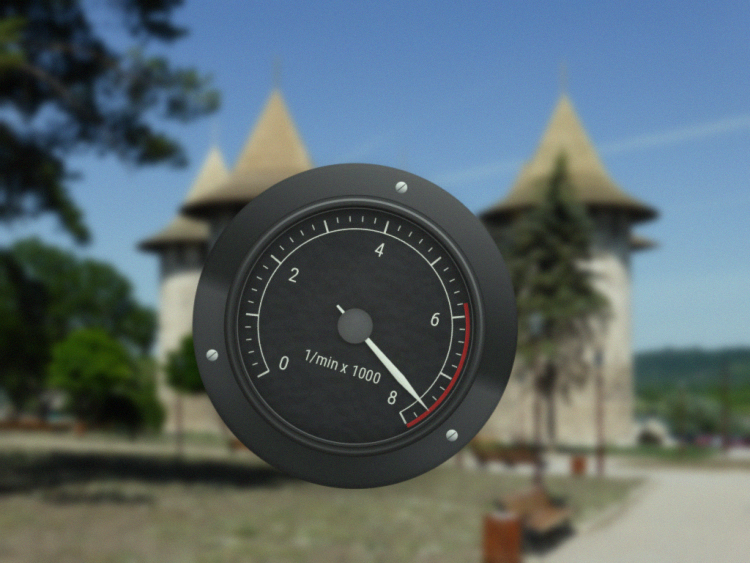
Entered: 7600 rpm
